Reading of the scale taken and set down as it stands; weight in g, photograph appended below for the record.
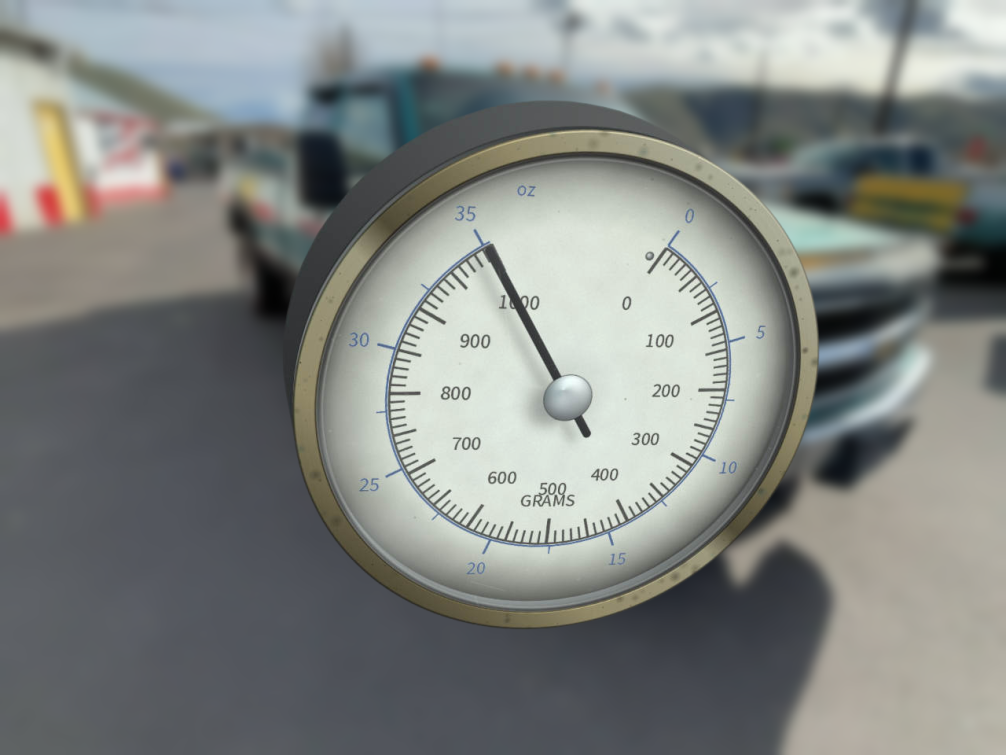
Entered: 995 g
